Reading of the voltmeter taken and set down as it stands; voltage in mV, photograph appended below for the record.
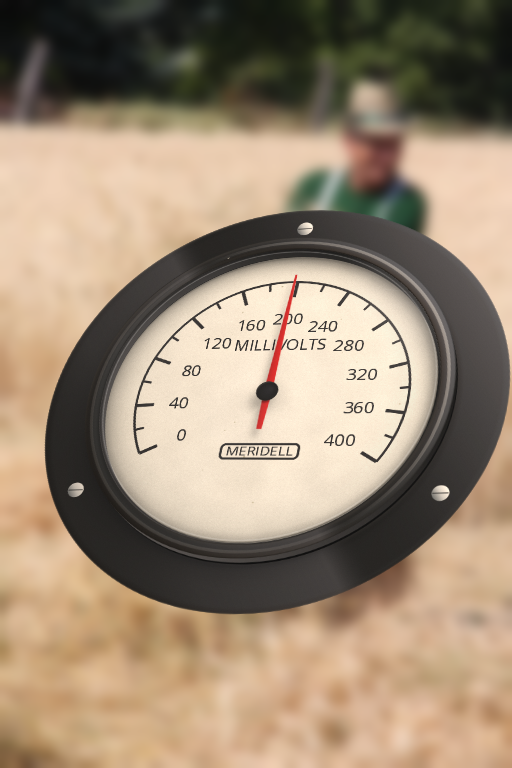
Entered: 200 mV
